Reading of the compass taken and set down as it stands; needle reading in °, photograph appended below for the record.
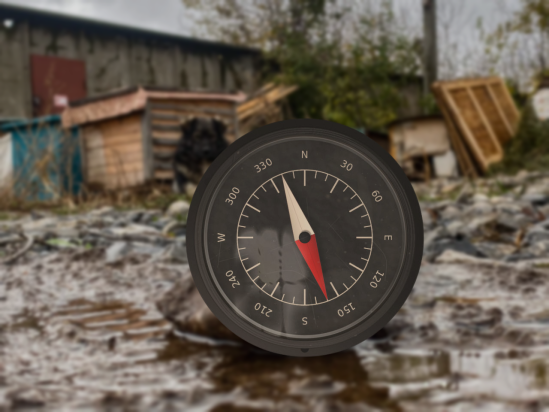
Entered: 160 °
